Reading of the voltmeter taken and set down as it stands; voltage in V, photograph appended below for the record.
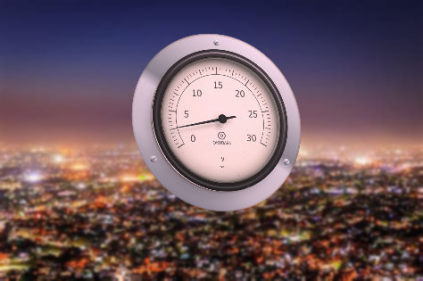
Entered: 2.5 V
